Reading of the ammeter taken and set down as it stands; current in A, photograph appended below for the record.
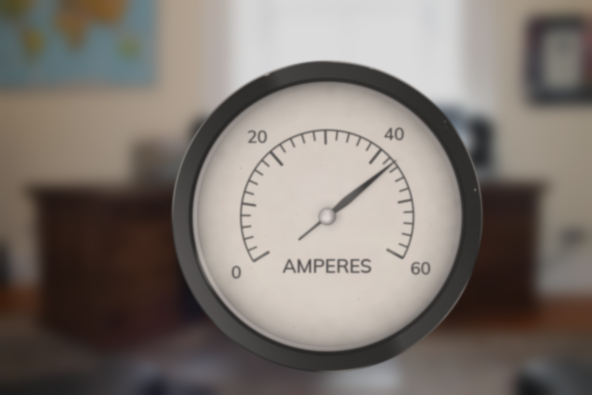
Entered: 43 A
